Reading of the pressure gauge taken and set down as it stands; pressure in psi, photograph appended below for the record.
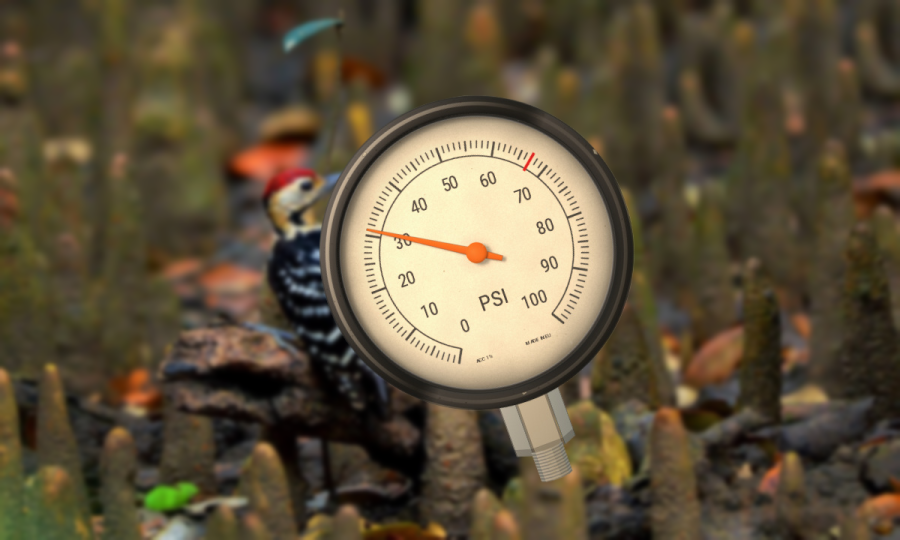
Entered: 31 psi
